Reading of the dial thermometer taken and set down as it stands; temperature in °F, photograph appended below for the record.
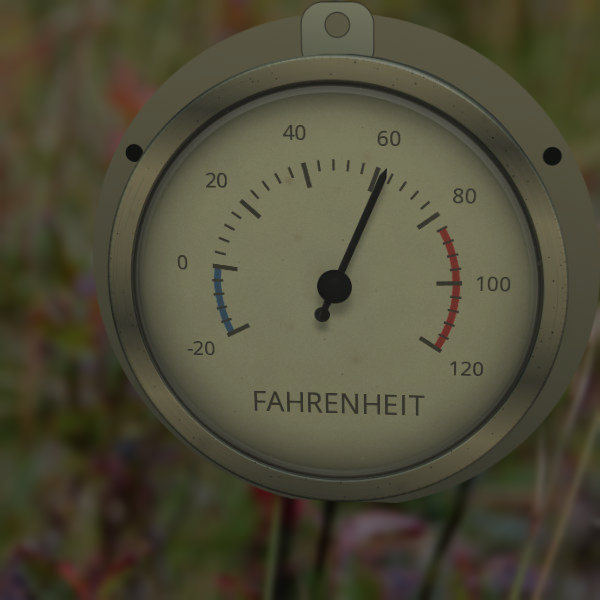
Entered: 62 °F
